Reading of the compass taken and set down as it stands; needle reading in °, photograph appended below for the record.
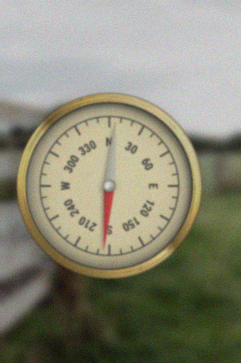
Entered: 185 °
